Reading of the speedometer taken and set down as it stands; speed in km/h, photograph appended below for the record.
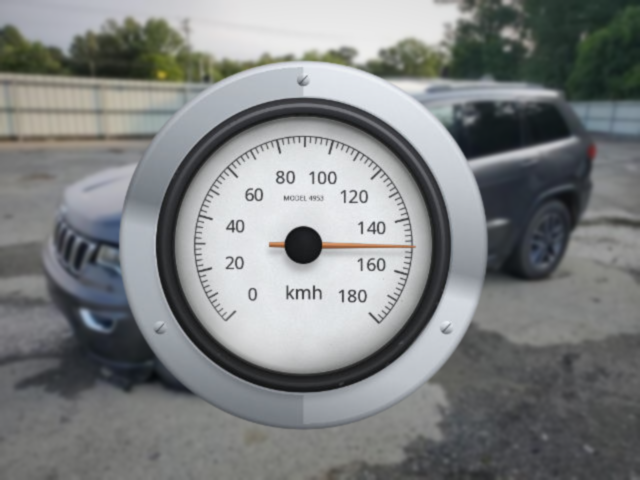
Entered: 150 km/h
